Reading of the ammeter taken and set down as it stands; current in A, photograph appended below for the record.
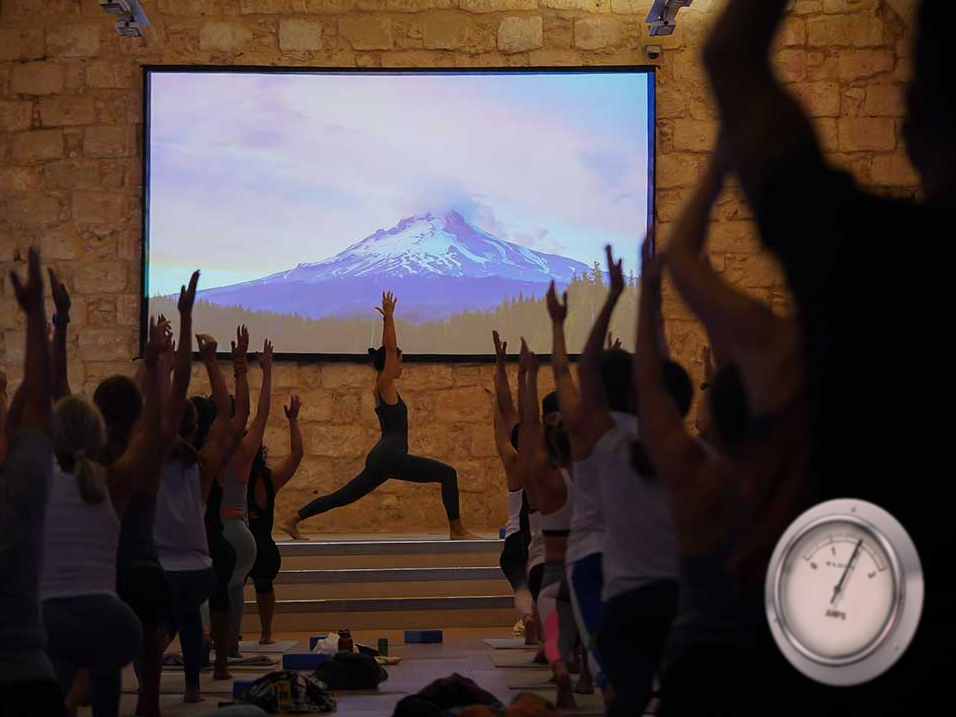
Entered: 2 A
